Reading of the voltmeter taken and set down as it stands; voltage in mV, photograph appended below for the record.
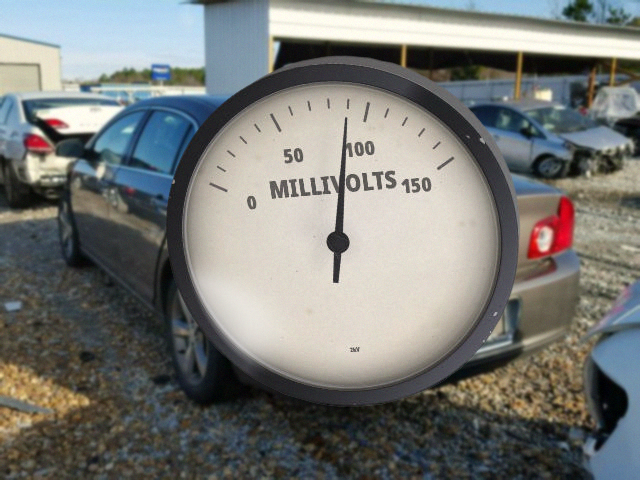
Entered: 90 mV
